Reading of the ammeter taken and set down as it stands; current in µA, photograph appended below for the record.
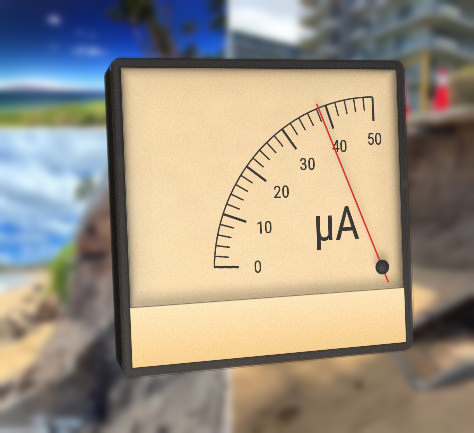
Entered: 38 µA
